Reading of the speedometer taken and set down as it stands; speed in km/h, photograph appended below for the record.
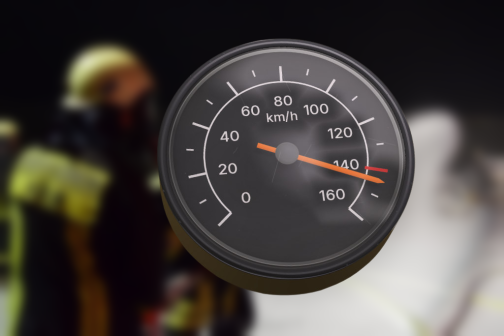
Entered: 145 km/h
